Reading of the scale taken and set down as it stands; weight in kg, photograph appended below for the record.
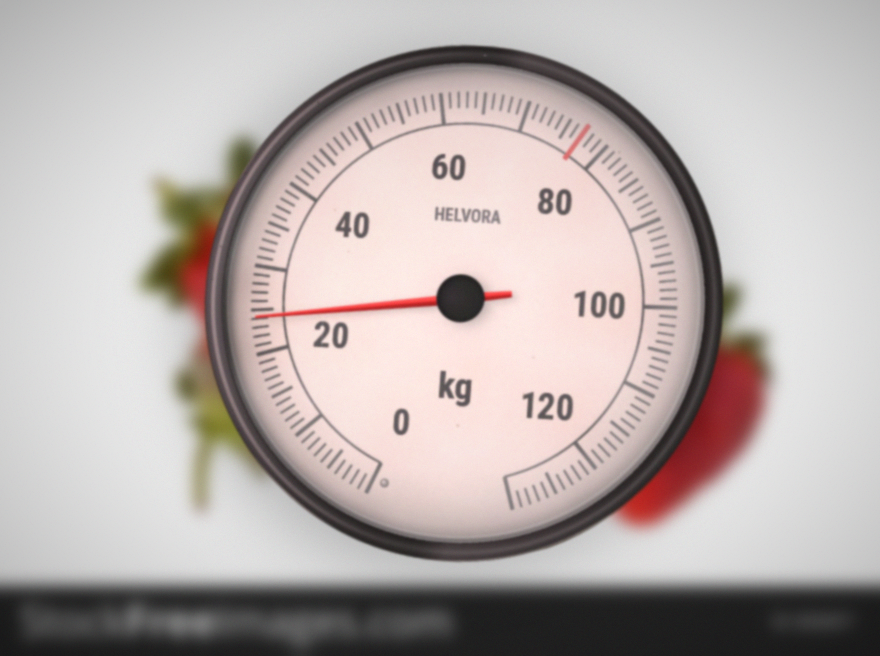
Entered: 24 kg
